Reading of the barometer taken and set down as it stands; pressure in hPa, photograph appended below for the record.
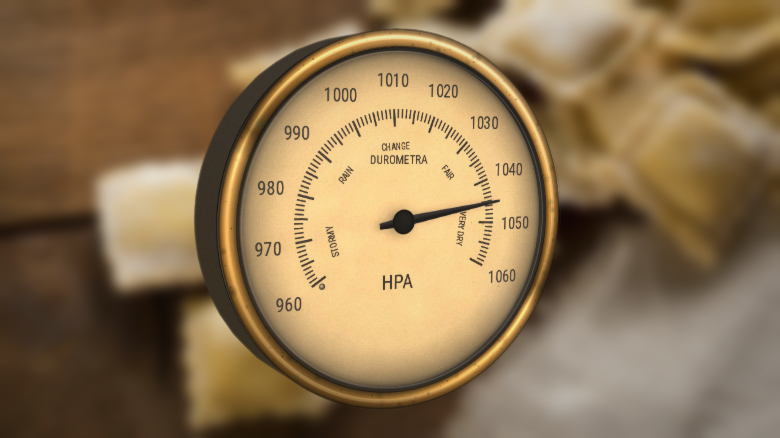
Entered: 1045 hPa
